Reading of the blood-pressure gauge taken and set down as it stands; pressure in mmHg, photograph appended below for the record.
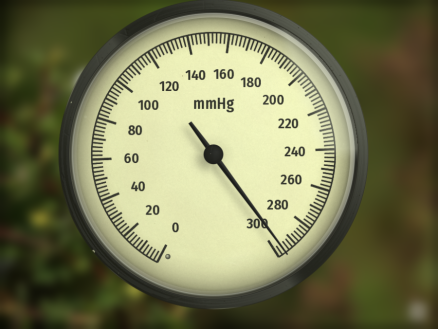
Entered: 296 mmHg
